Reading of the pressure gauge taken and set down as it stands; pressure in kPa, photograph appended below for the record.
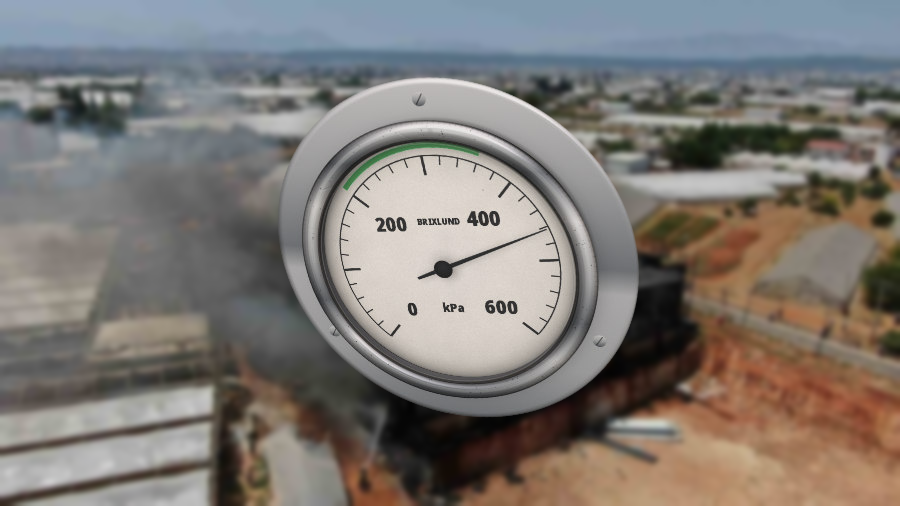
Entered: 460 kPa
